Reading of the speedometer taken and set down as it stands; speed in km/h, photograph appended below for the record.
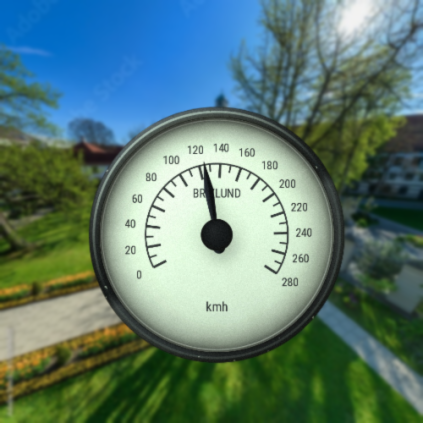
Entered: 125 km/h
